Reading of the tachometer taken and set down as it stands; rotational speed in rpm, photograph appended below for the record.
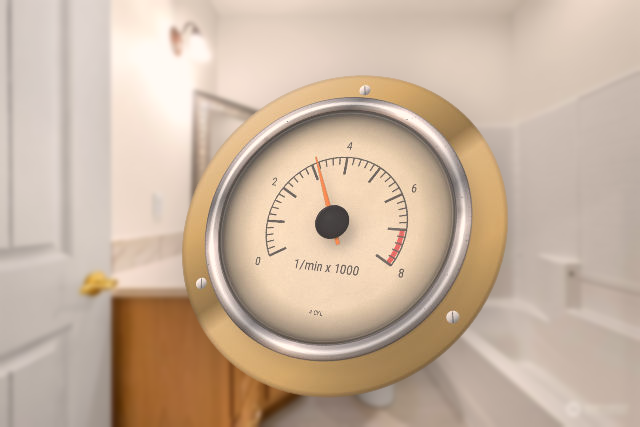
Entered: 3200 rpm
